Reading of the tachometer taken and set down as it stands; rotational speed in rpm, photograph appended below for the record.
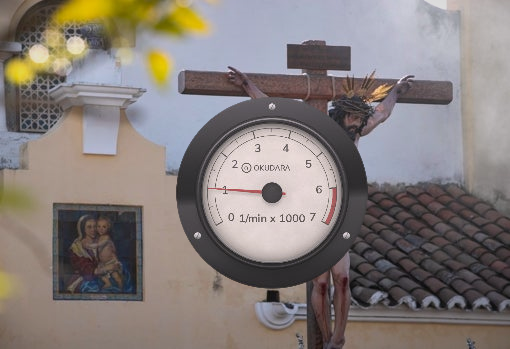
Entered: 1000 rpm
